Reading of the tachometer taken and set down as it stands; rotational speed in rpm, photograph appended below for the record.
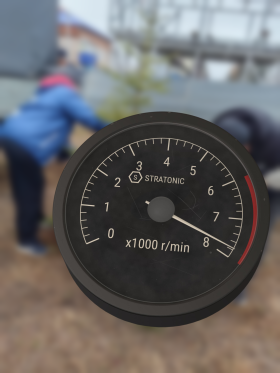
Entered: 7800 rpm
